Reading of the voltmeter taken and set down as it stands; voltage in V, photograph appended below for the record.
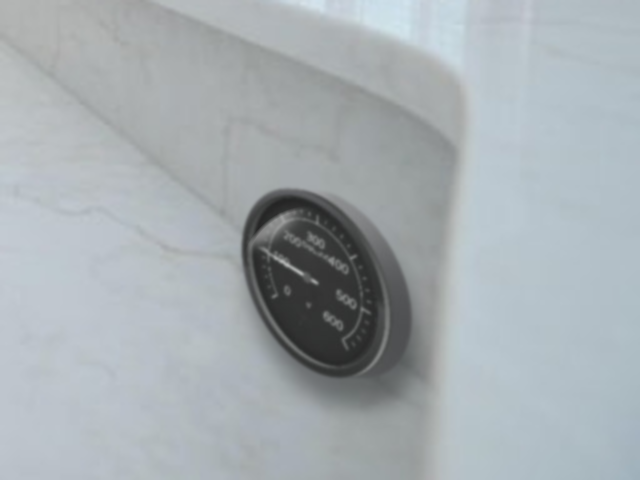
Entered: 100 V
